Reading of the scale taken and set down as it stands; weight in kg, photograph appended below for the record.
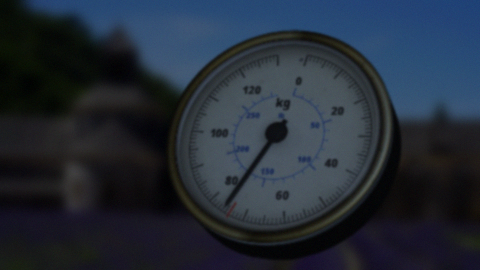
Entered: 75 kg
